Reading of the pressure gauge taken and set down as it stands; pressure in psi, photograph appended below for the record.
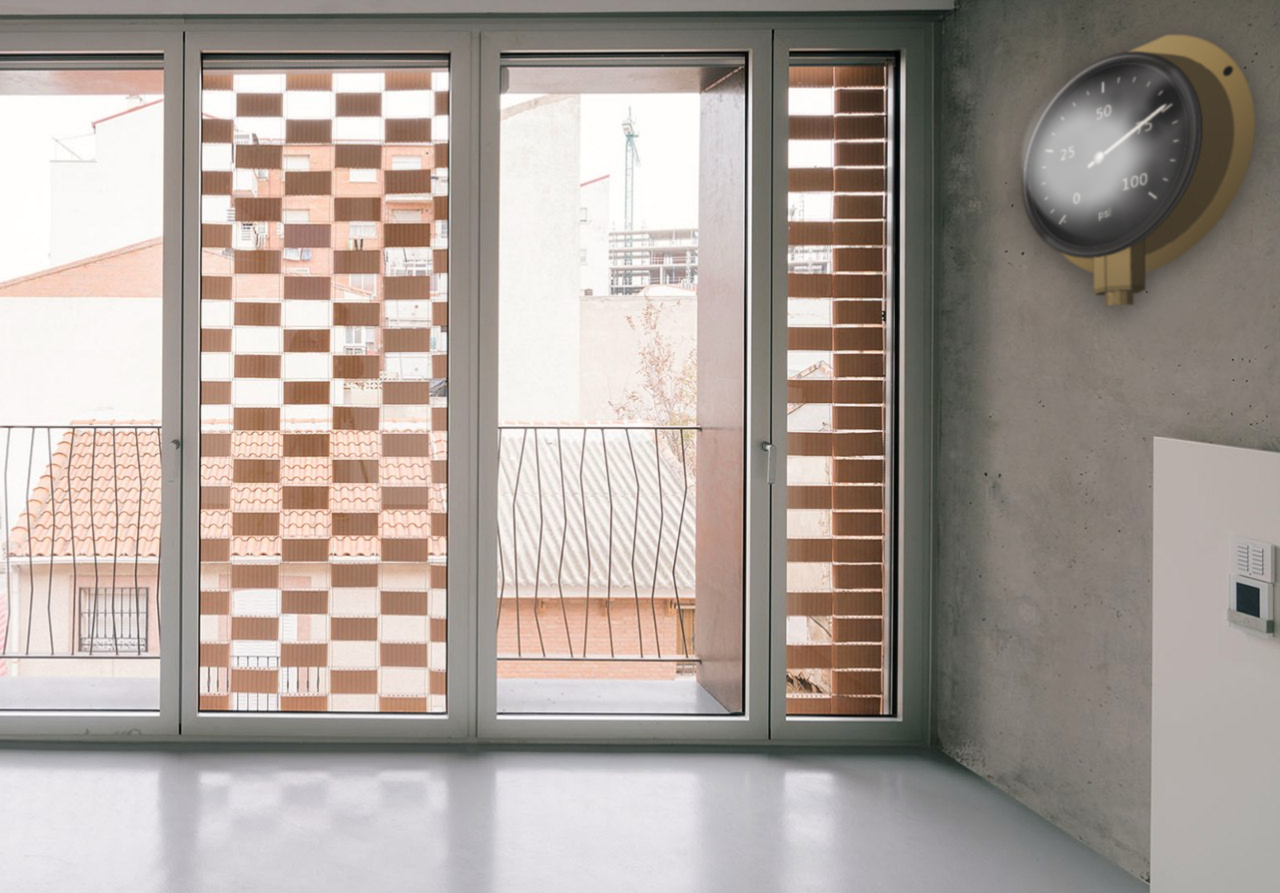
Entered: 75 psi
